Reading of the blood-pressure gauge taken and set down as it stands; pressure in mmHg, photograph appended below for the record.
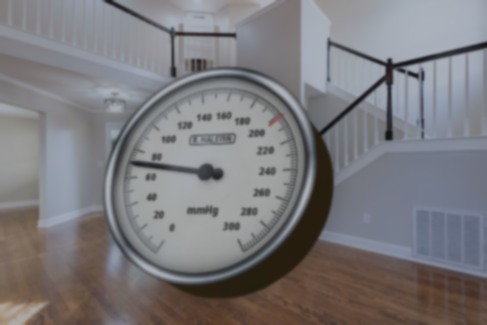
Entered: 70 mmHg
